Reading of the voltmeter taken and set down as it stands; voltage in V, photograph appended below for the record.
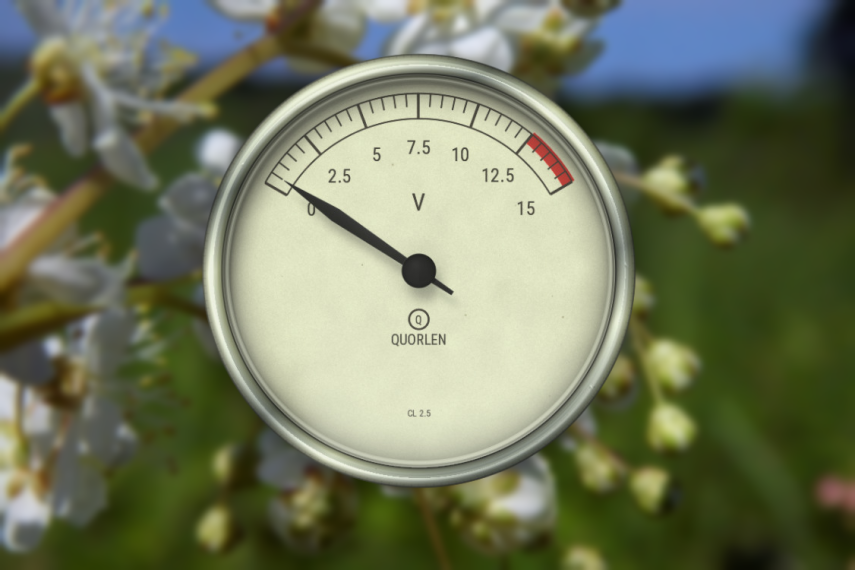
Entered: 0.5 V
